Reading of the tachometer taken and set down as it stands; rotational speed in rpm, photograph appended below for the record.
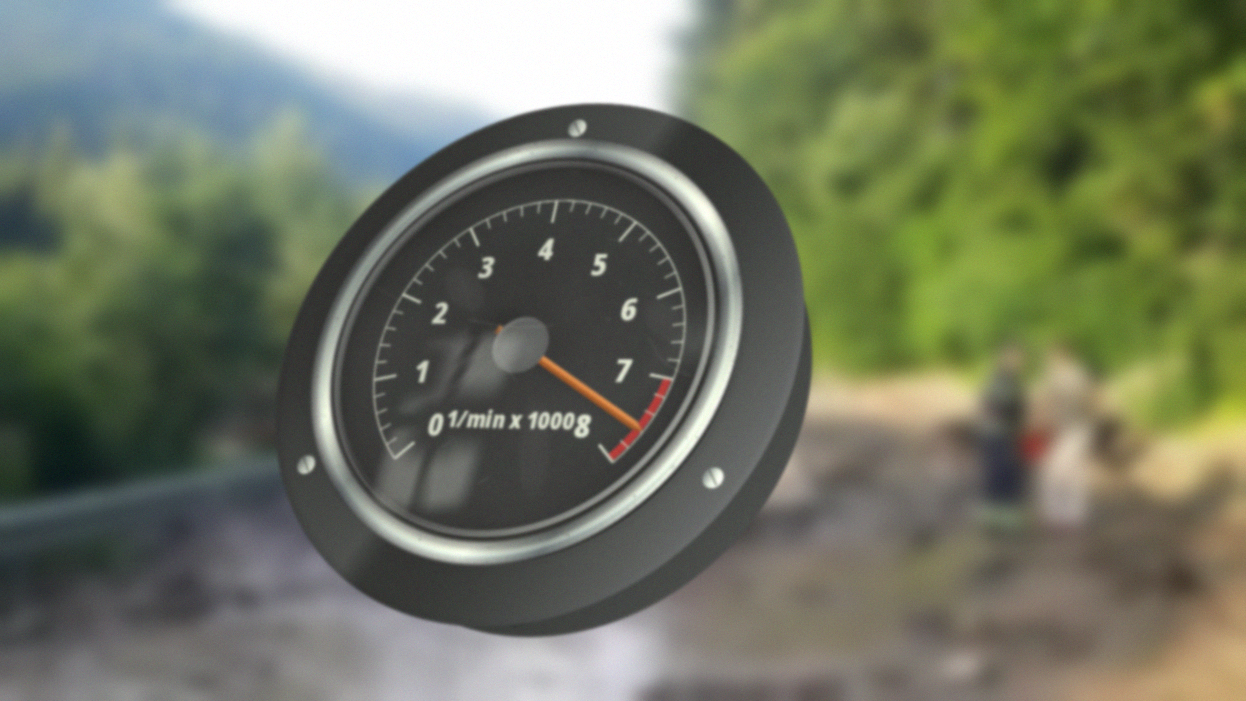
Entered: 7600 rpm
